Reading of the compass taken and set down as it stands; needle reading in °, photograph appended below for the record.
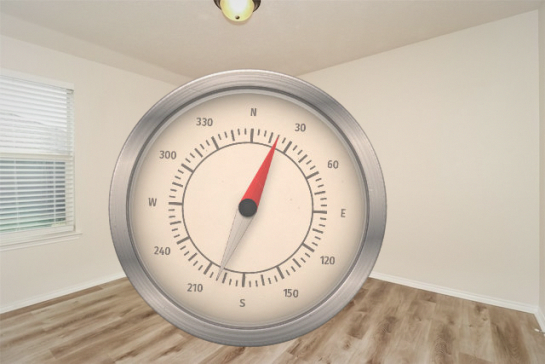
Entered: 20 °
